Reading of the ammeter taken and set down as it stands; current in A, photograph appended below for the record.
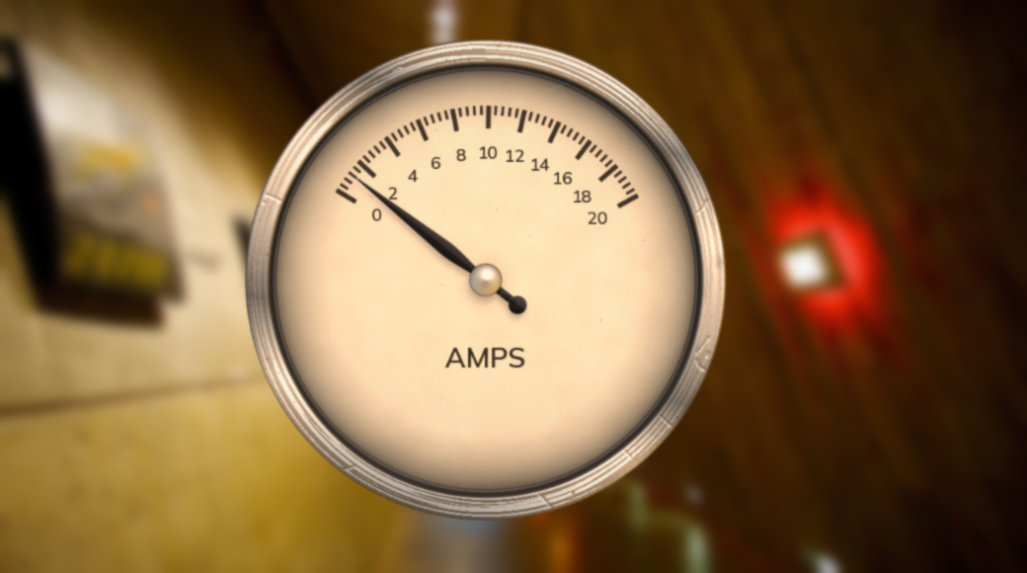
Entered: 1.2 A
